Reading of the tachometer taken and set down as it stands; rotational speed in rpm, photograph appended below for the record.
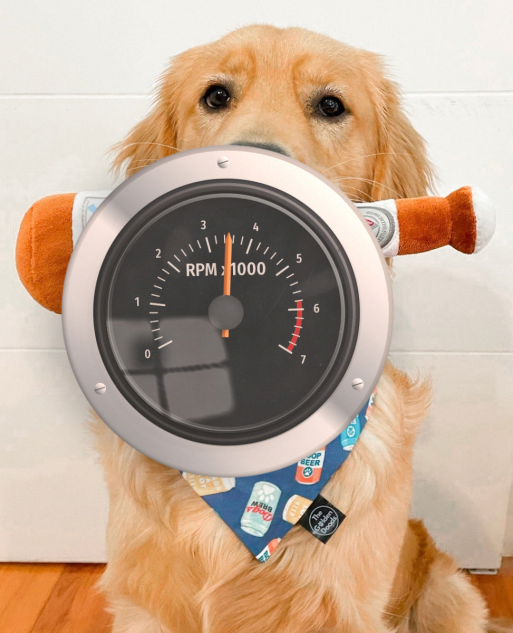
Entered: 3500 rpm
